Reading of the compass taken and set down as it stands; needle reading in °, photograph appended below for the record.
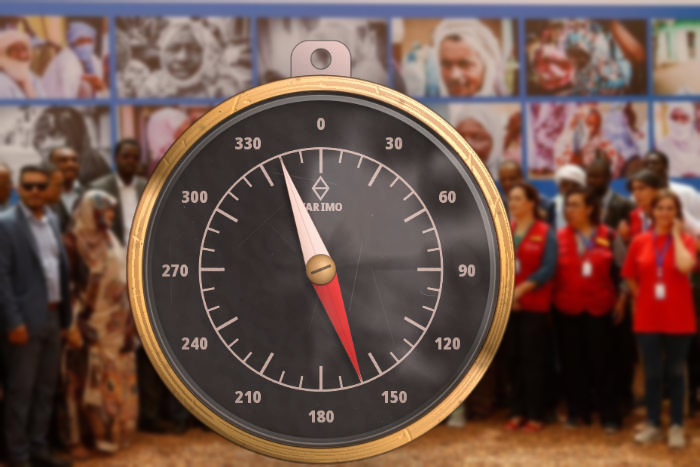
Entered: 160 °
